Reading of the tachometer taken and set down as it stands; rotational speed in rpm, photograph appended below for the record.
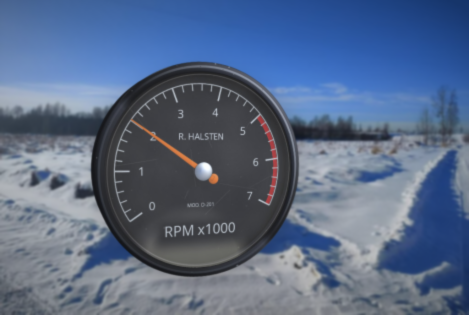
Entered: 2000 rpm
